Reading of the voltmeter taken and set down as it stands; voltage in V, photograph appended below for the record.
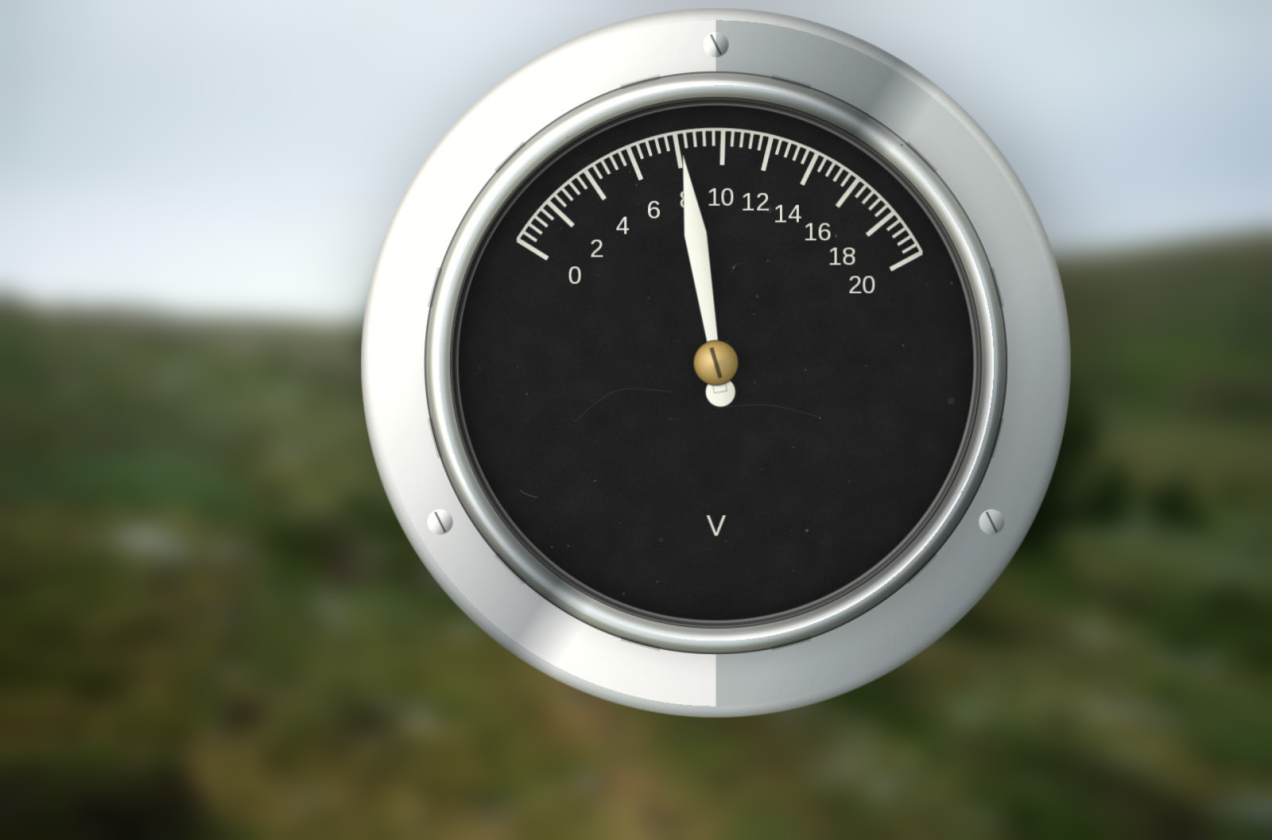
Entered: 8.2 V
